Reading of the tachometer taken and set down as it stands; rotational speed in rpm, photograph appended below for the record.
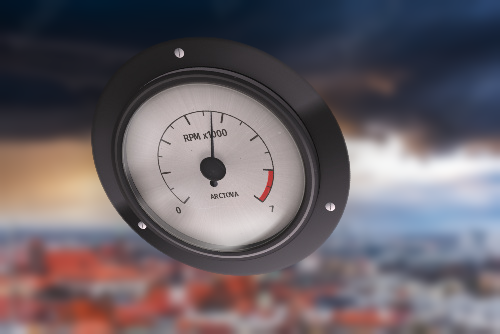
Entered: 3750 rpm
